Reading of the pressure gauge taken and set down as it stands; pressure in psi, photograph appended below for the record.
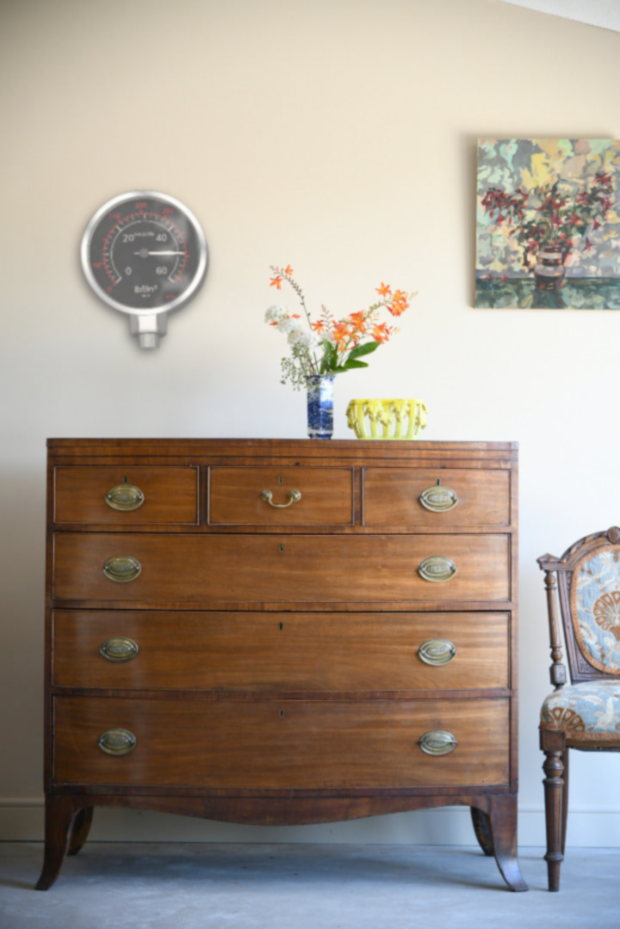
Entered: 50 psi
